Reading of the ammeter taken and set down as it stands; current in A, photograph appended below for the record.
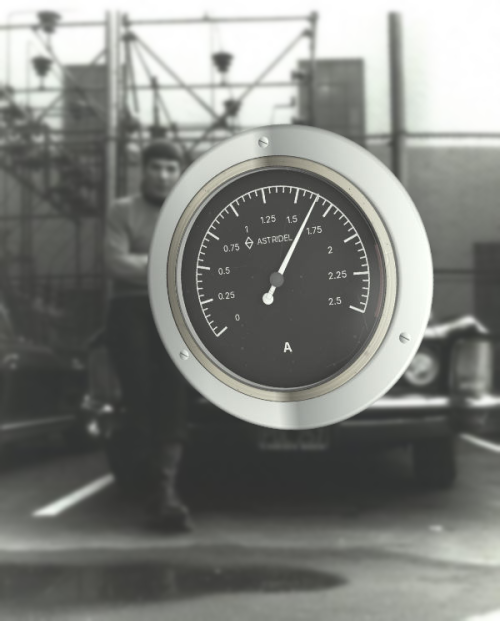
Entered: 1.65 A
